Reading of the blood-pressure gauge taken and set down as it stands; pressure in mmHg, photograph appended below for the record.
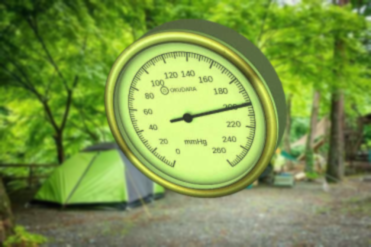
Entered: 200 mmHg
